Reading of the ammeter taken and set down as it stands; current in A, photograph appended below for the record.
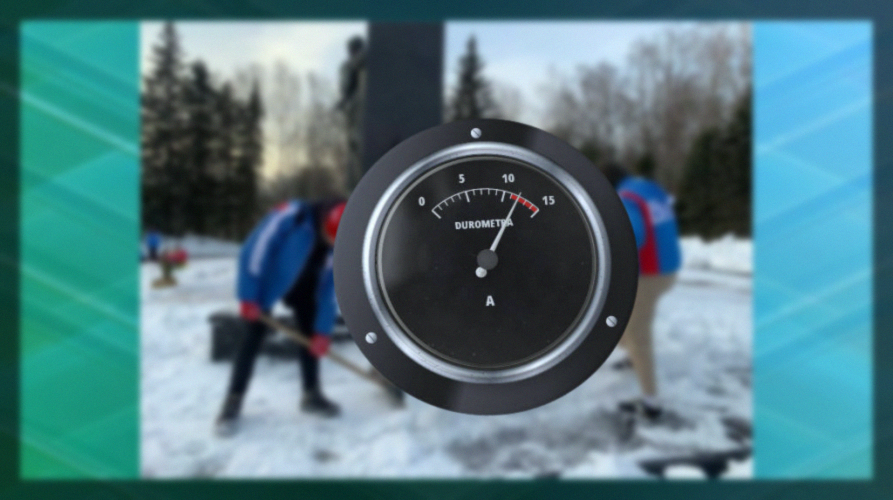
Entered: 12 A
